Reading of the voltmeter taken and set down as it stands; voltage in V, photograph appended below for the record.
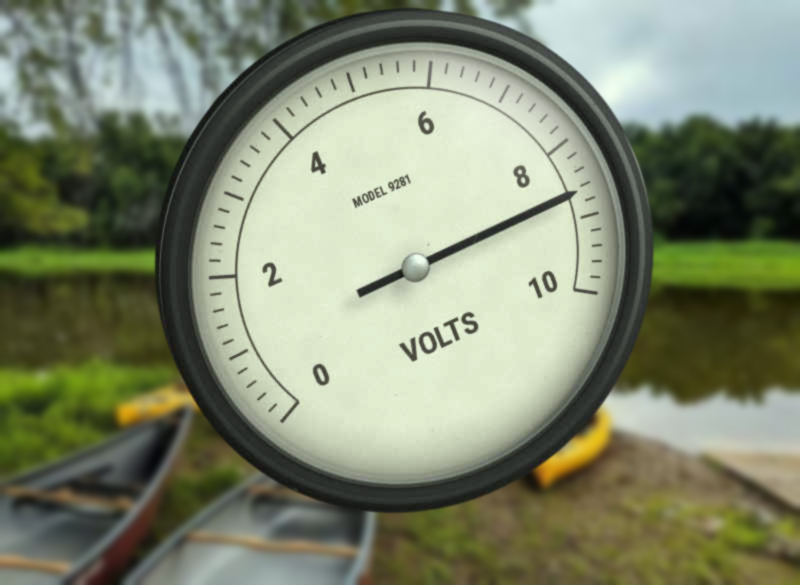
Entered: 8.6 V
